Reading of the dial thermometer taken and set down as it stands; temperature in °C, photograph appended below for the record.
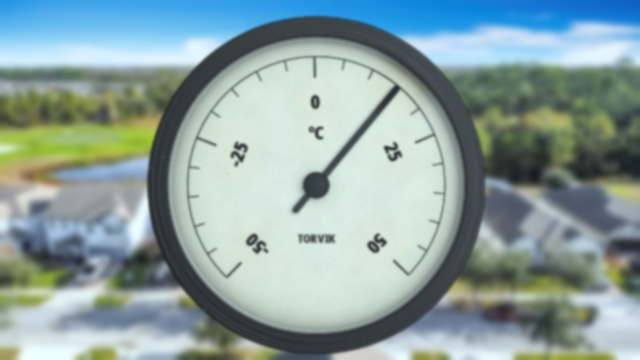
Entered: 15 °C
